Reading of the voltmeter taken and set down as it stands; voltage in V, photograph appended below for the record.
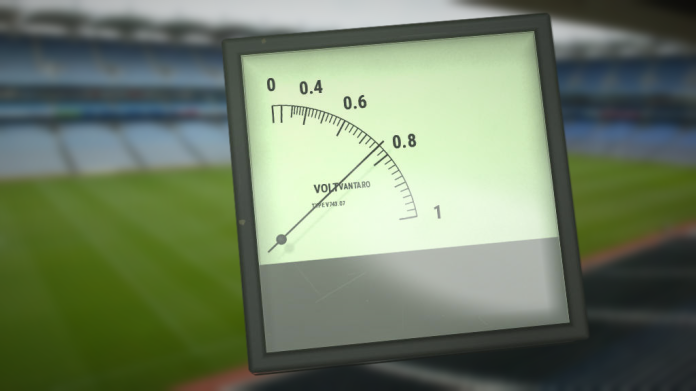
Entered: 0.76 V
